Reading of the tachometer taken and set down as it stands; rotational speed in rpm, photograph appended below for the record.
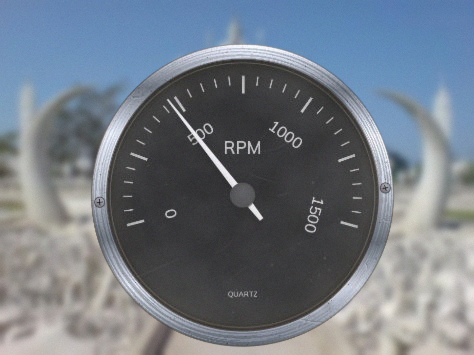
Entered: 475 rpm
